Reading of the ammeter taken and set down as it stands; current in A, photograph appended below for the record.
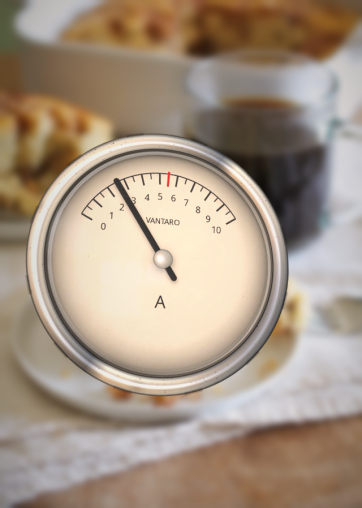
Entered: 2.5 A
